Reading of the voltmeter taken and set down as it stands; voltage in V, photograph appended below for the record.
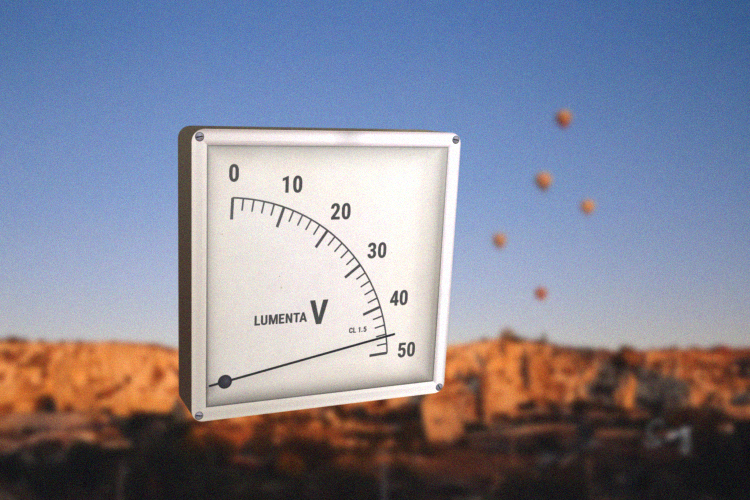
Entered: 46 V
